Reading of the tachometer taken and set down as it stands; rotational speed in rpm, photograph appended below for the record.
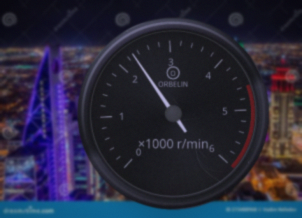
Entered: 2300 rpm
